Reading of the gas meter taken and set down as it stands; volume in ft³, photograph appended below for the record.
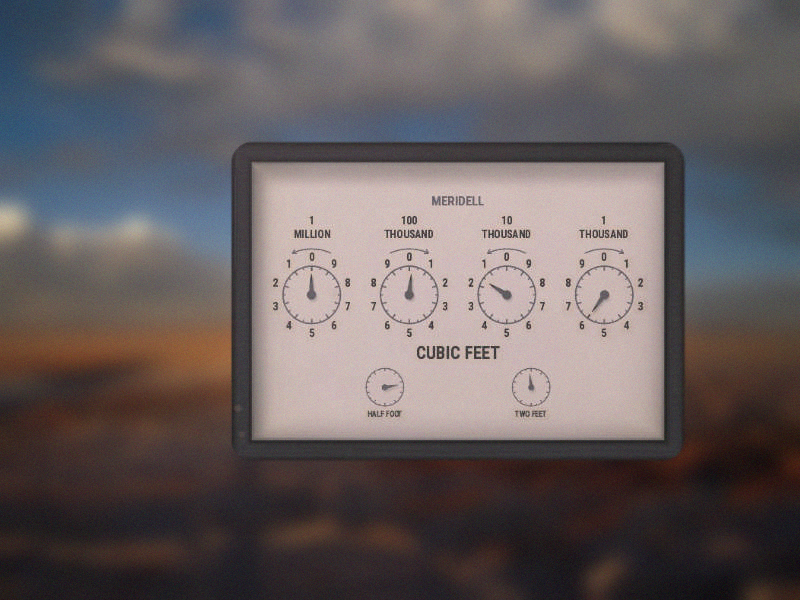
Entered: 1600 ft³
